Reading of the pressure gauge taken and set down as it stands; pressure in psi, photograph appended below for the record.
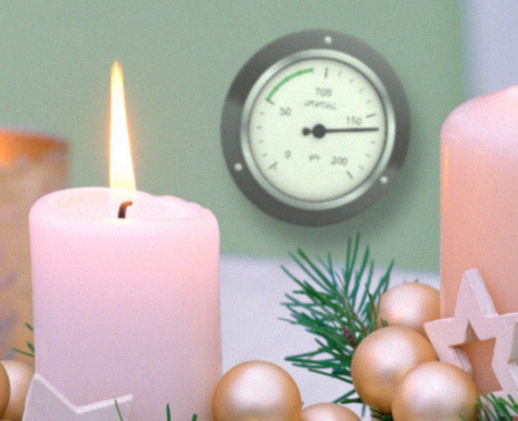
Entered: 160 psi
